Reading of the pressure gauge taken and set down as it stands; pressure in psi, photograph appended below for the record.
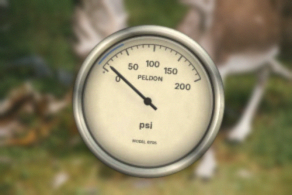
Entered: 10 psi
